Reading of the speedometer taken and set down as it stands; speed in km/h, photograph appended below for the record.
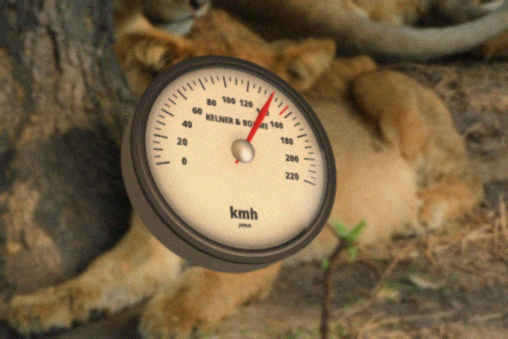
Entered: 140 km/h
